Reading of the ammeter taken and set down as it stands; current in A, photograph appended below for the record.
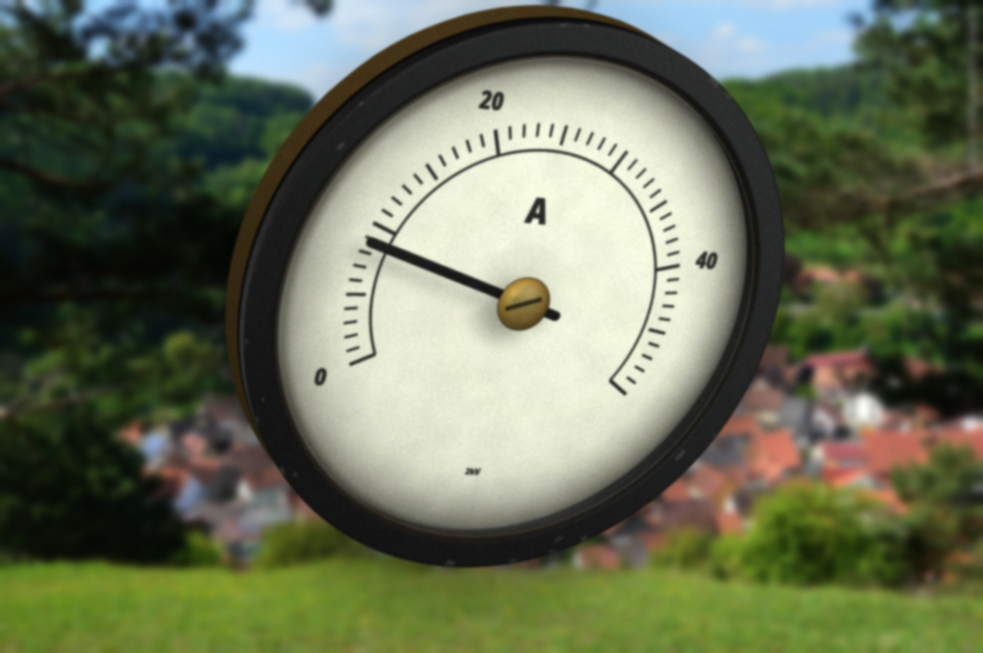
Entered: 9 A
